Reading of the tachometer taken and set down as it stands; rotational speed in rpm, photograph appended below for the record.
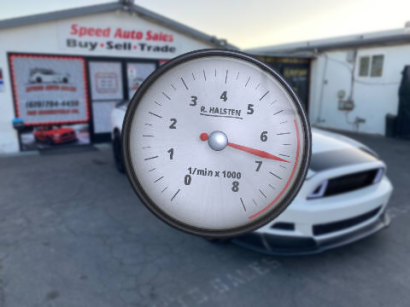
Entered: 6625 rpm
